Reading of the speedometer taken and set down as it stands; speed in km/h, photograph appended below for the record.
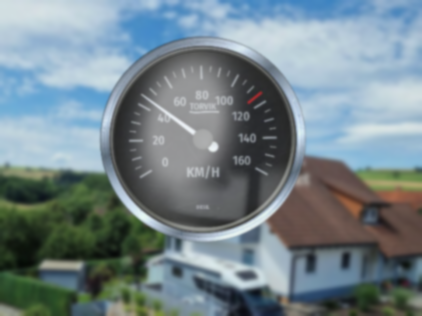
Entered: 45 km/h
